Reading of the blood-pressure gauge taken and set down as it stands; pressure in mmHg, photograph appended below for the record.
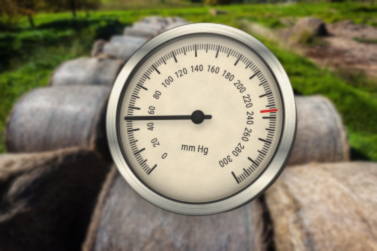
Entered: 50 mmHg
